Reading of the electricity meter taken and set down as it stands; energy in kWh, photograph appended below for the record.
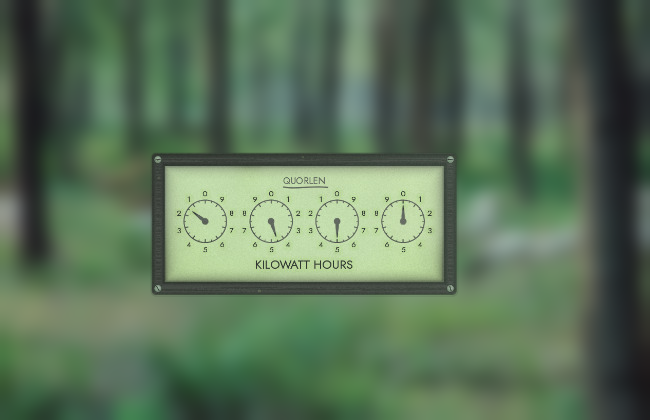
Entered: 1450 kWh
